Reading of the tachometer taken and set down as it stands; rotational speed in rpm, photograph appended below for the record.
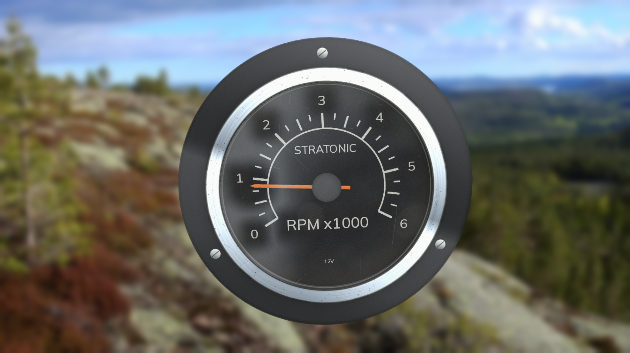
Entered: 875 rpm
